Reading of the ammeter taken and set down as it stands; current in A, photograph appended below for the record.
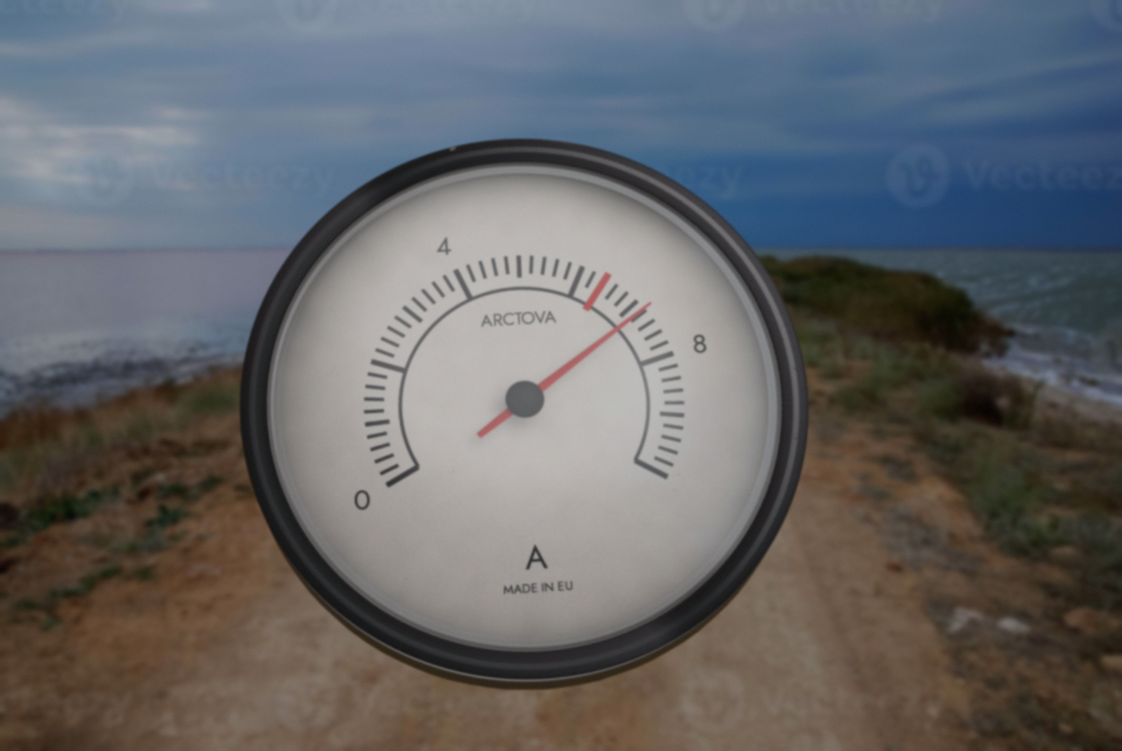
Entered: 7.2 A
